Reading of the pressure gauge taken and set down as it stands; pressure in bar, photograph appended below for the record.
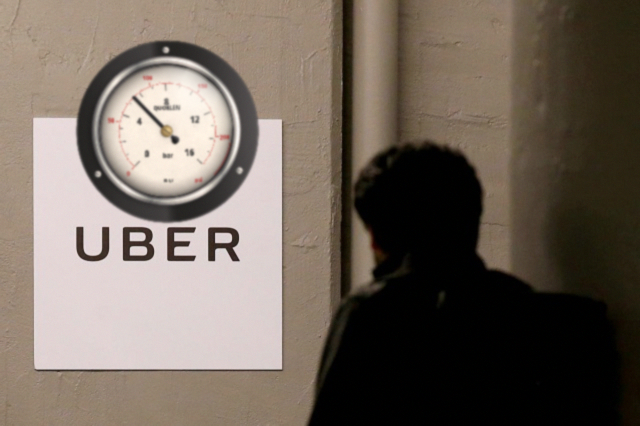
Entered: 5.5 bar
